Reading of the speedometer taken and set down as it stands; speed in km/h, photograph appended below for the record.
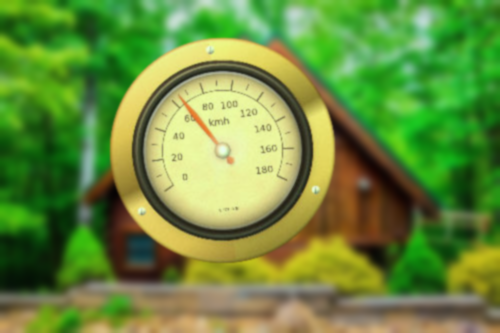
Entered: 65 km/h
